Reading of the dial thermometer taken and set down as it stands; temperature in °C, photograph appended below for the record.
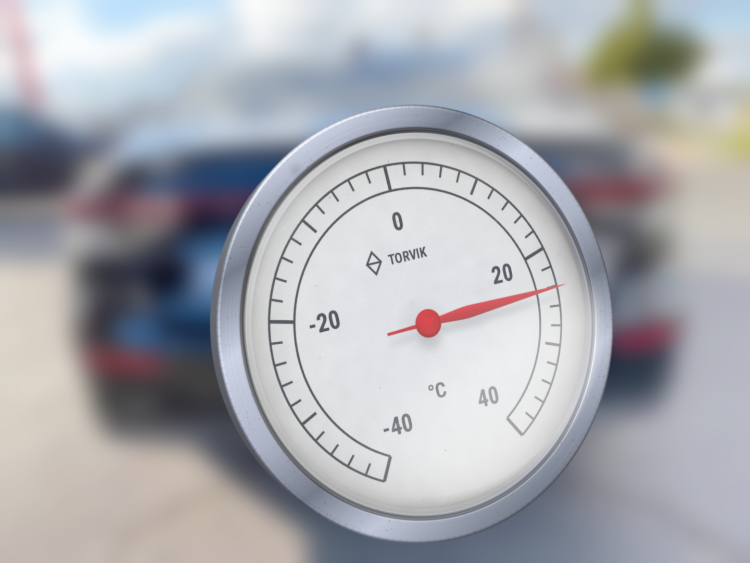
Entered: 24 °C
